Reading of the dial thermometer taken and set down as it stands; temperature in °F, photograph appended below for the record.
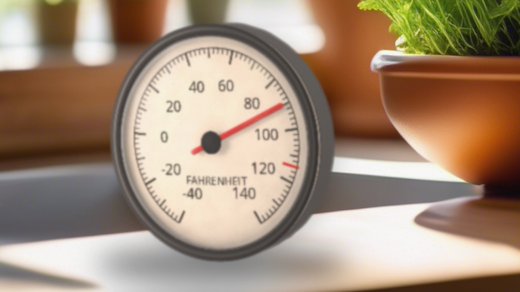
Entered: 90 °F
